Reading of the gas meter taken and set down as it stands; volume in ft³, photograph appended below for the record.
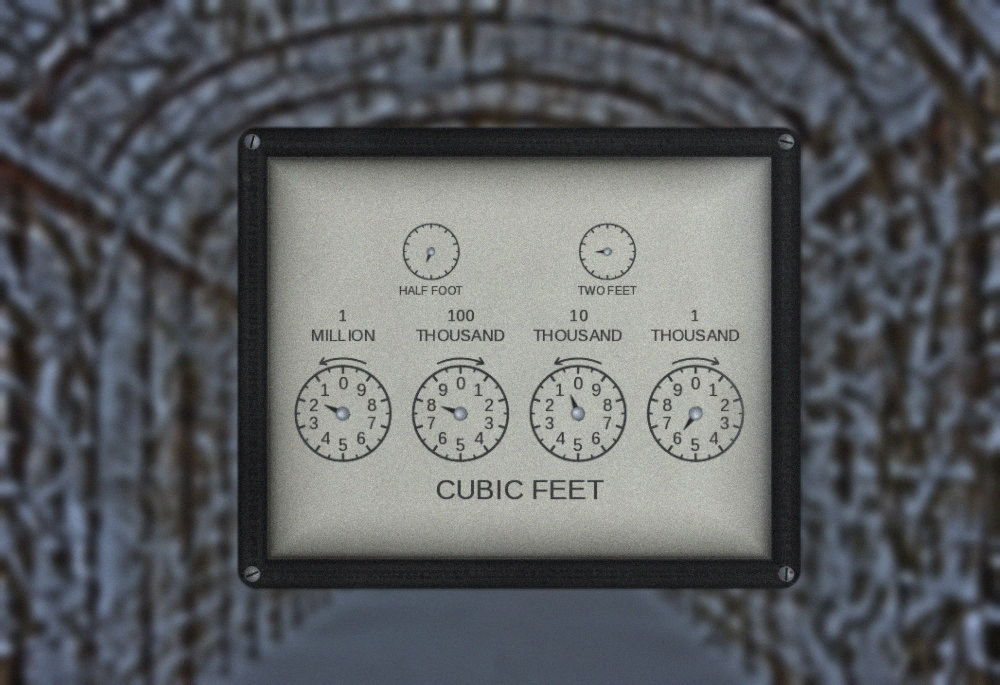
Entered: 180600 ft³
